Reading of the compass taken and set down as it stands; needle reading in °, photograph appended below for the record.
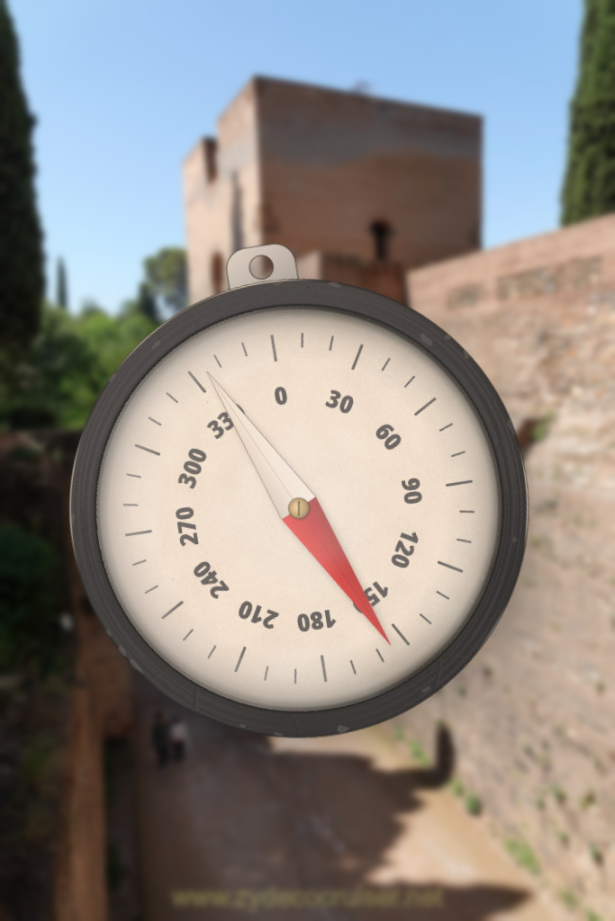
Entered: 155 °
